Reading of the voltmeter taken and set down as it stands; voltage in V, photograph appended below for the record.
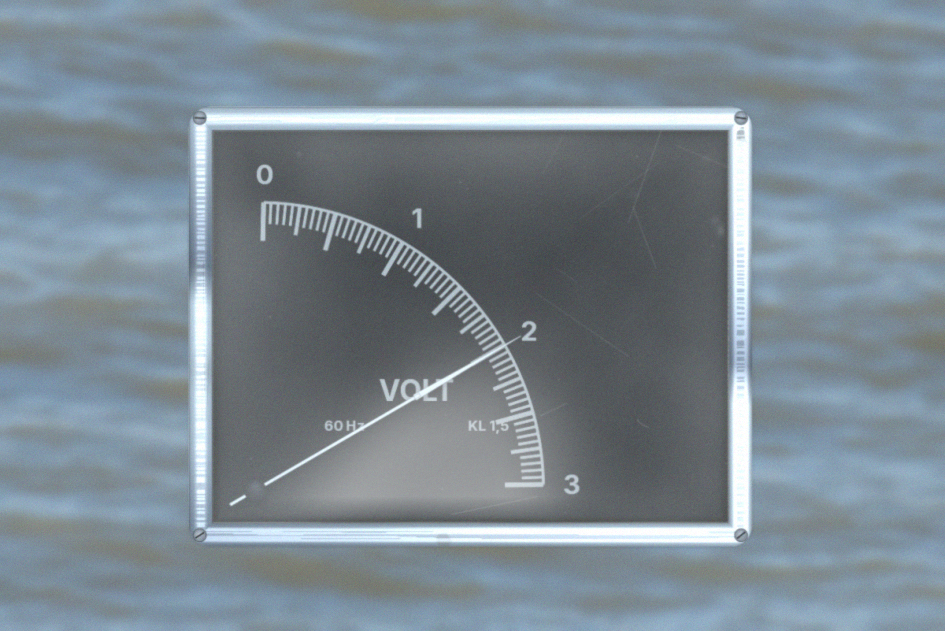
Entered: 2 V
